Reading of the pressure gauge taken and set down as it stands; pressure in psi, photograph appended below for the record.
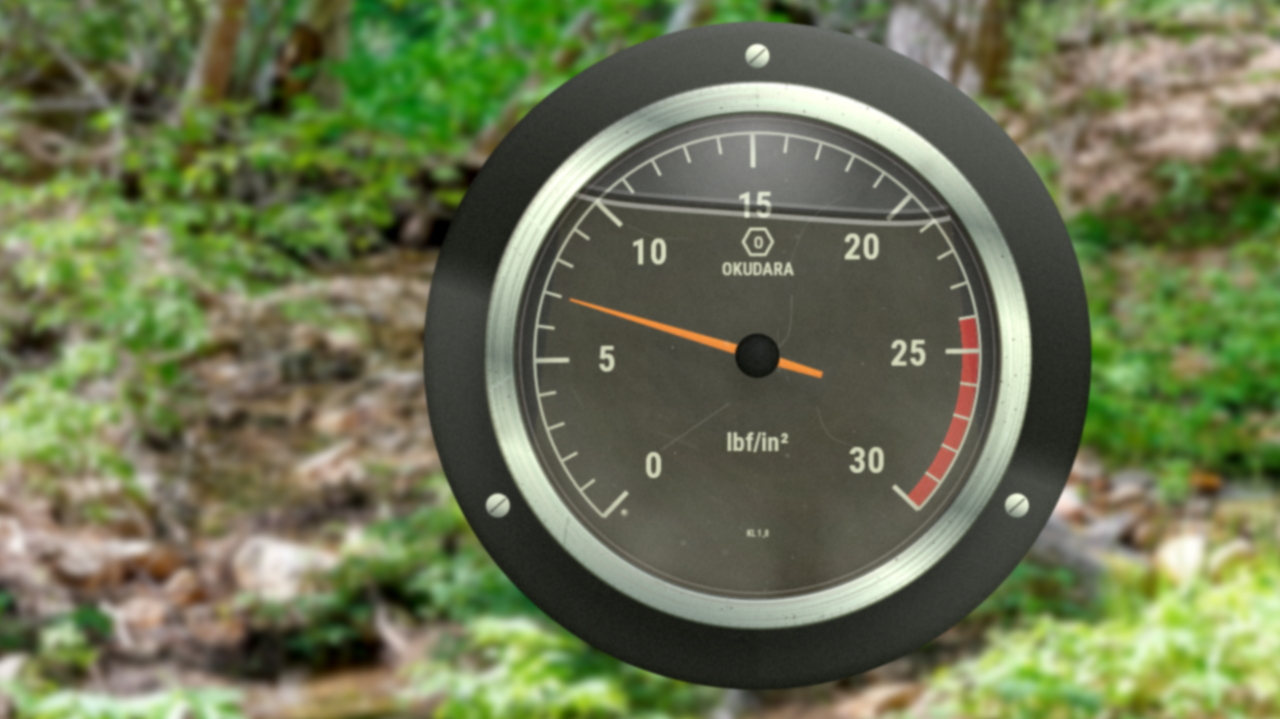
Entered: 7 psi
